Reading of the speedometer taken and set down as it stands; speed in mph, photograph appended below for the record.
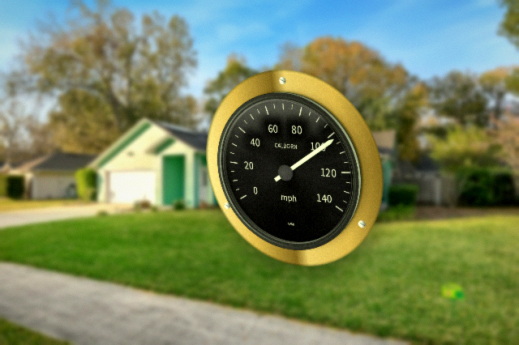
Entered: 102.5 mph
